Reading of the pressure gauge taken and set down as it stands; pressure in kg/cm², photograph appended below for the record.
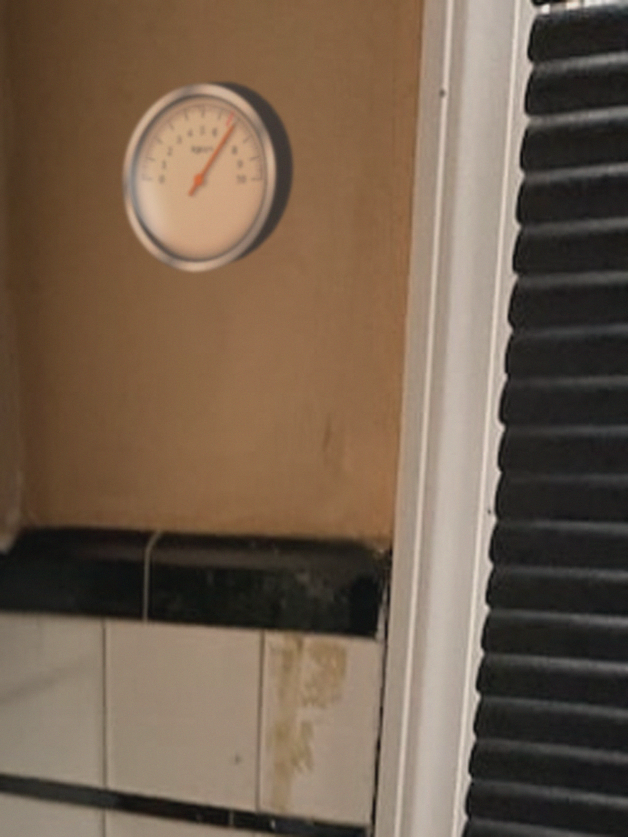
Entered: 7 kg/cm²
